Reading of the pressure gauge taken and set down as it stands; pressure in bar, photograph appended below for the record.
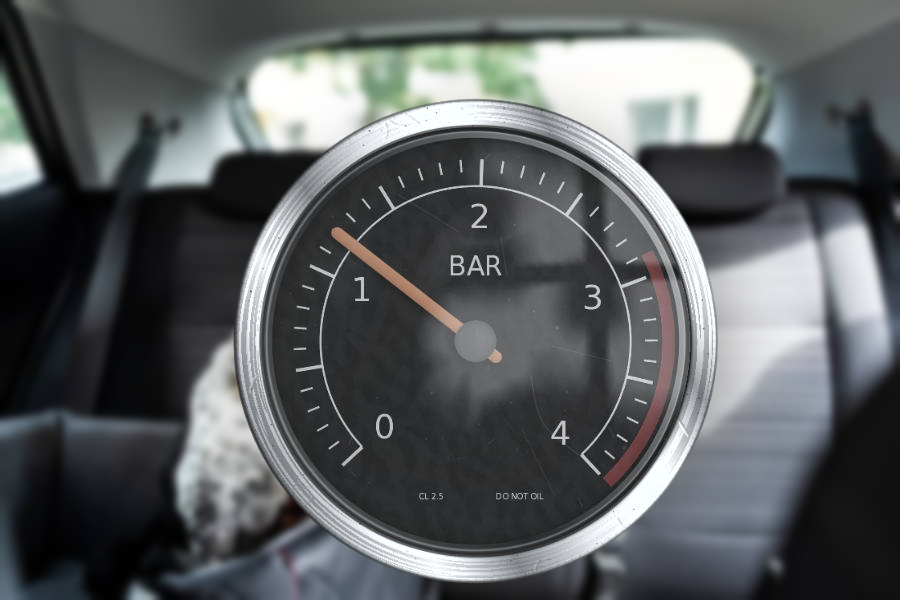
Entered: 1.2 bar
